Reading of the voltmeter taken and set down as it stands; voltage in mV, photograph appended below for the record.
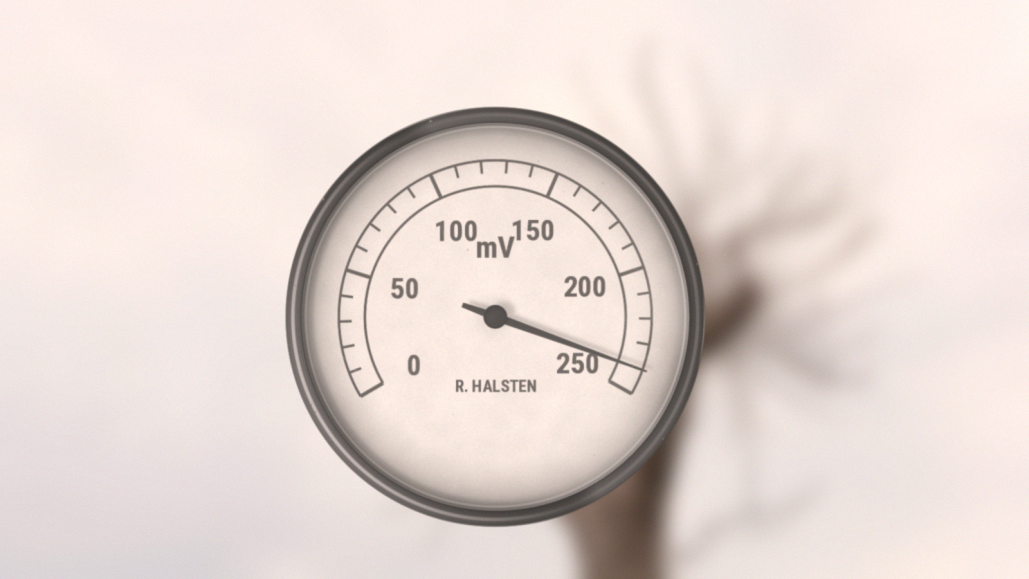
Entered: 240 mV
